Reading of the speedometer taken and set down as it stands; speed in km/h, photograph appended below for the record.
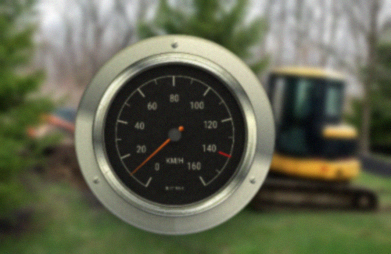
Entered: 10 km/h
